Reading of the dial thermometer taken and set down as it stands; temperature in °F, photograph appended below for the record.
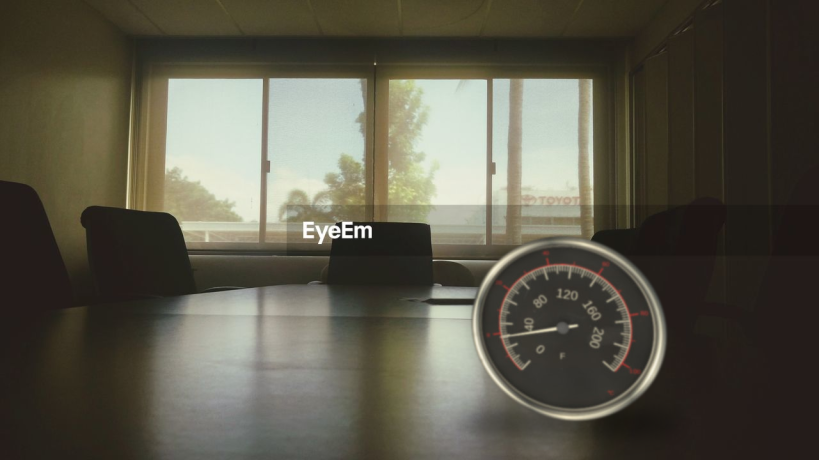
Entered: 30 °F
